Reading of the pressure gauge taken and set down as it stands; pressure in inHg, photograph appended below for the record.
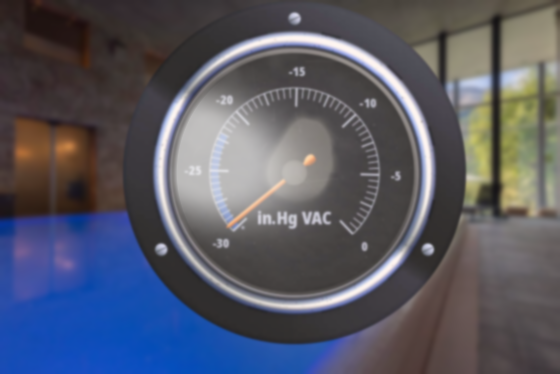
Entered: -29.5 inHg
